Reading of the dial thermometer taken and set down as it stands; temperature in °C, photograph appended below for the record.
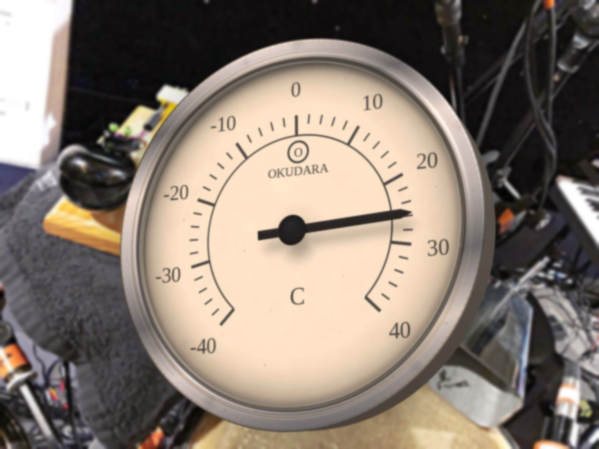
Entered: 26 °C
